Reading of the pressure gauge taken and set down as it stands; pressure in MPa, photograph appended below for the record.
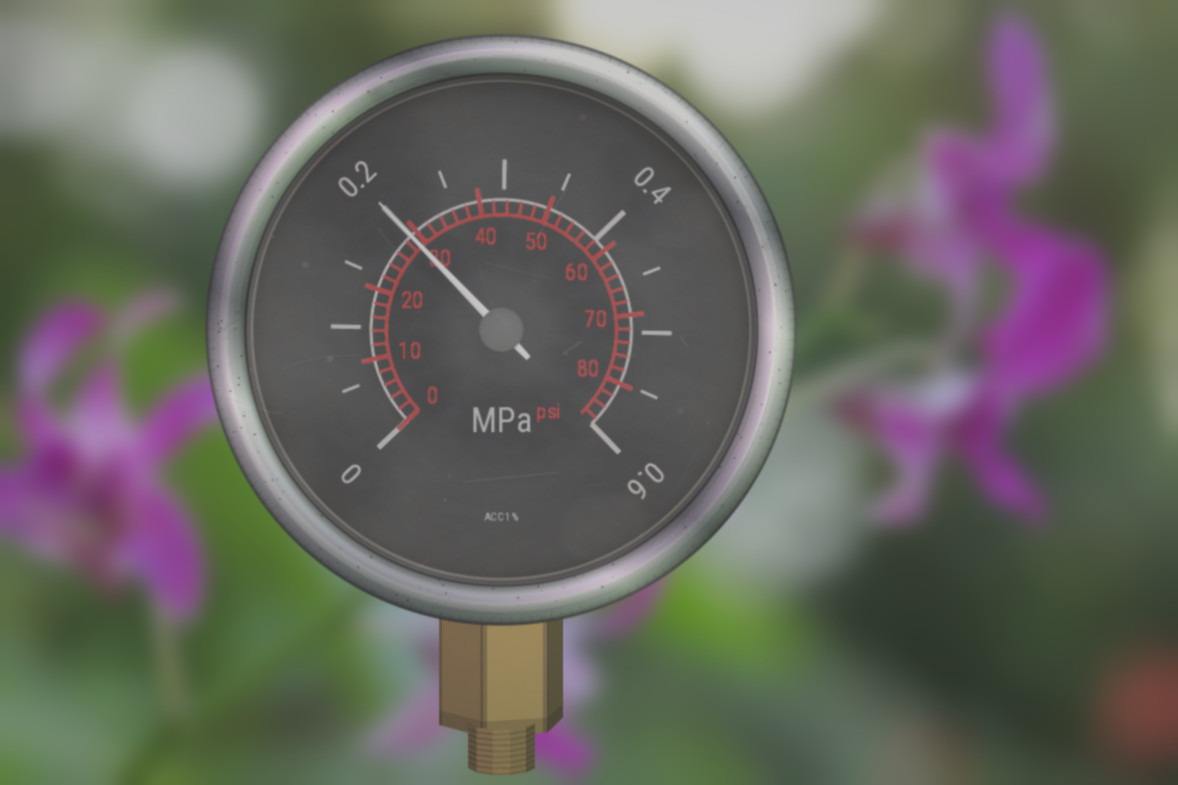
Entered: 0.2 MPa
